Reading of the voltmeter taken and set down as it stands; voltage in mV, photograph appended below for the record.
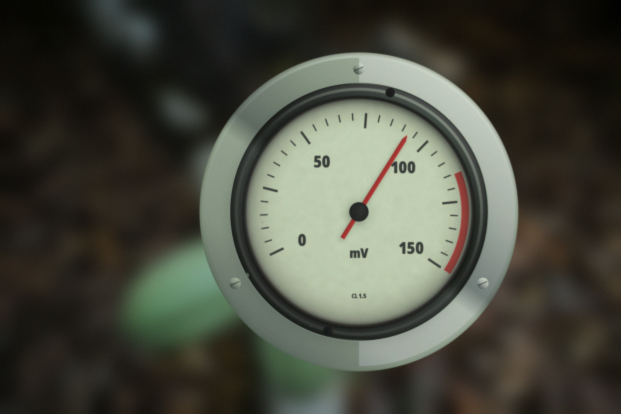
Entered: 92.5 mV
